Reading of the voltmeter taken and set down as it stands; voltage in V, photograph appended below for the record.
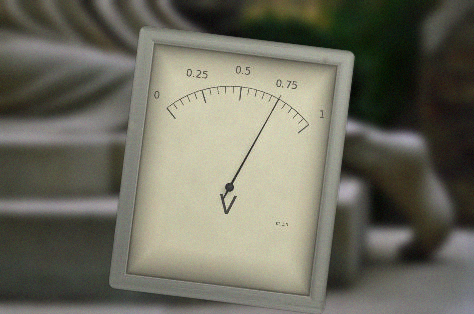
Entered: 0.75 V
